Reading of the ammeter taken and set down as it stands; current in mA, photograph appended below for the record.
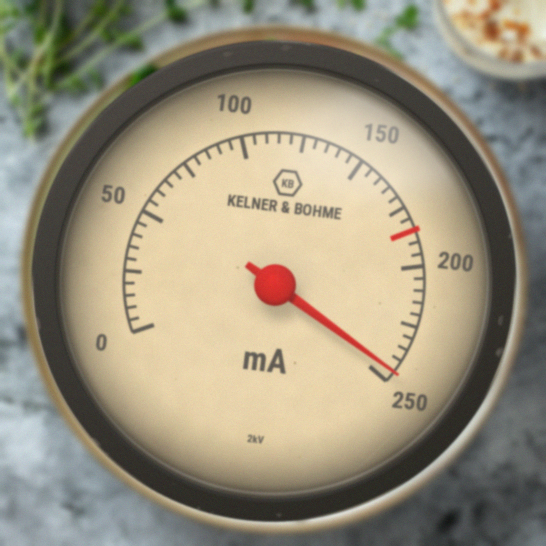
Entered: 245 mA
